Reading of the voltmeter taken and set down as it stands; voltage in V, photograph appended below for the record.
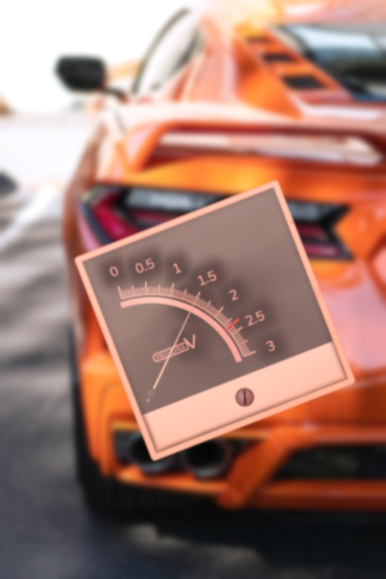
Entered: 1.5 V
